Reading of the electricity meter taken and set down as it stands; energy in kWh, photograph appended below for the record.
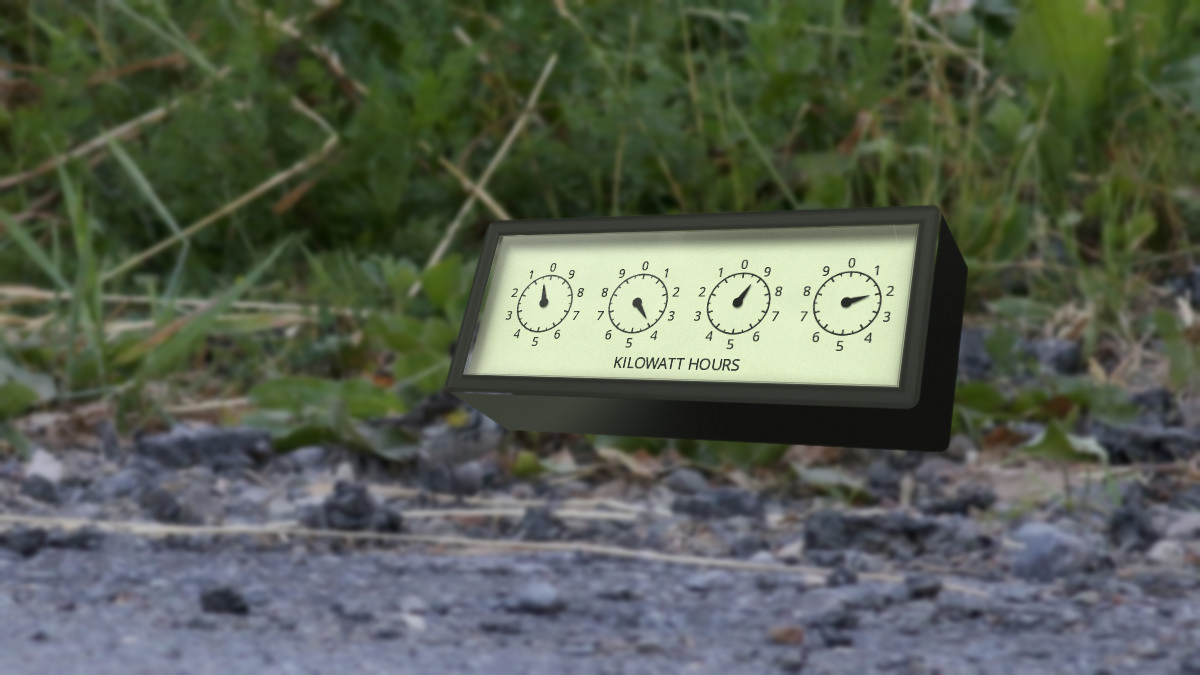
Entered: 392 kWh
